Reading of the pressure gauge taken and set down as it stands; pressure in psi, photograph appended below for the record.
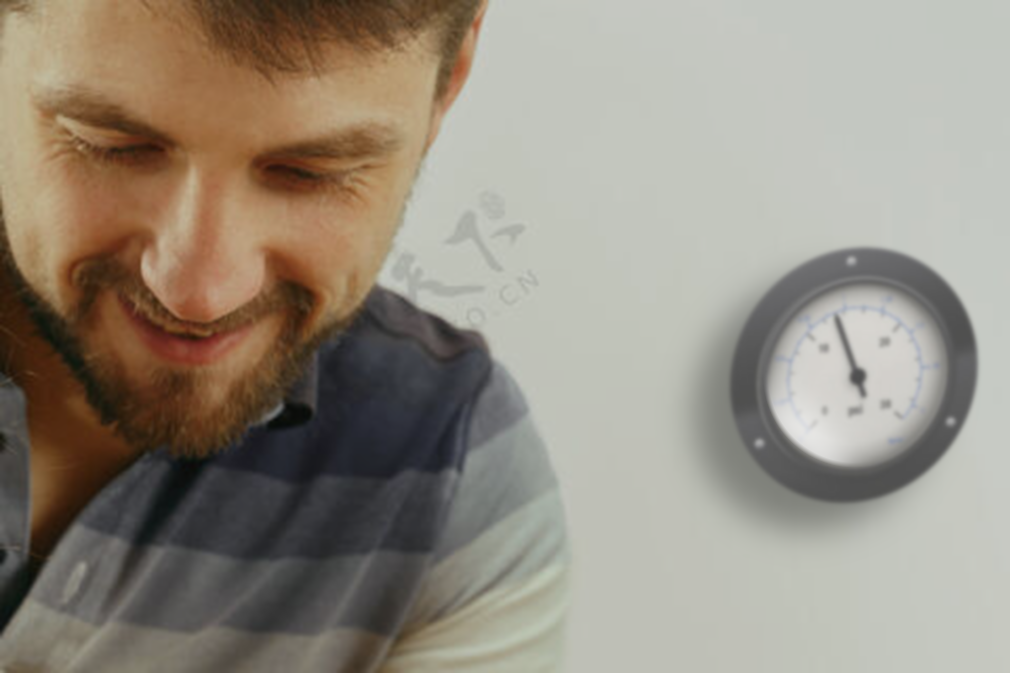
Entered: 13 psi
